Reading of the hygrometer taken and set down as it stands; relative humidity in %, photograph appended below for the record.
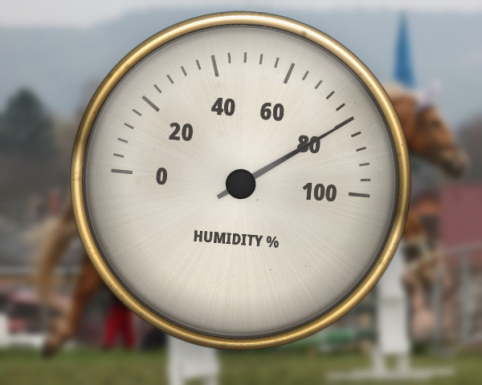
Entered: 80 %
